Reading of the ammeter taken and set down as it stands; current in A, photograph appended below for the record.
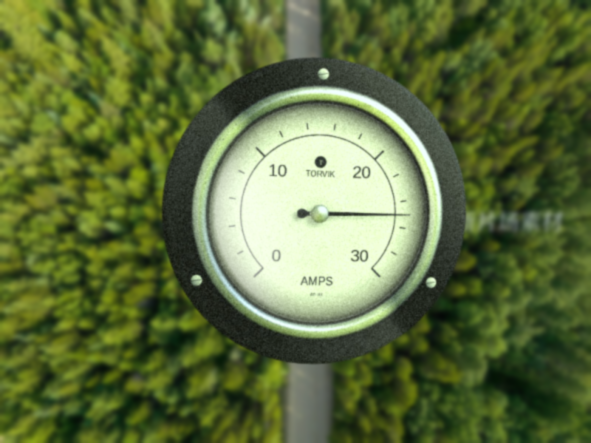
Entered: 25 A
